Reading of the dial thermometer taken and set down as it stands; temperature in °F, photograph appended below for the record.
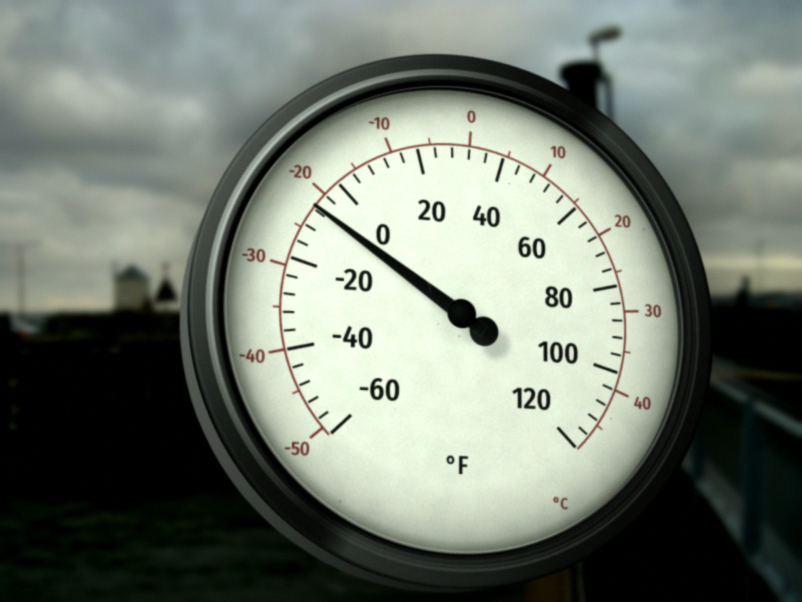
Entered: -8 °F
